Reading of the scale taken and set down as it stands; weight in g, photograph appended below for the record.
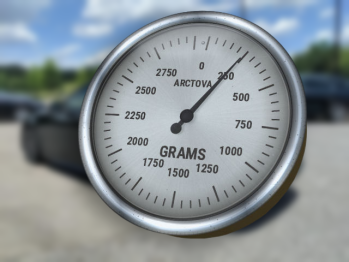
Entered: 250 g
